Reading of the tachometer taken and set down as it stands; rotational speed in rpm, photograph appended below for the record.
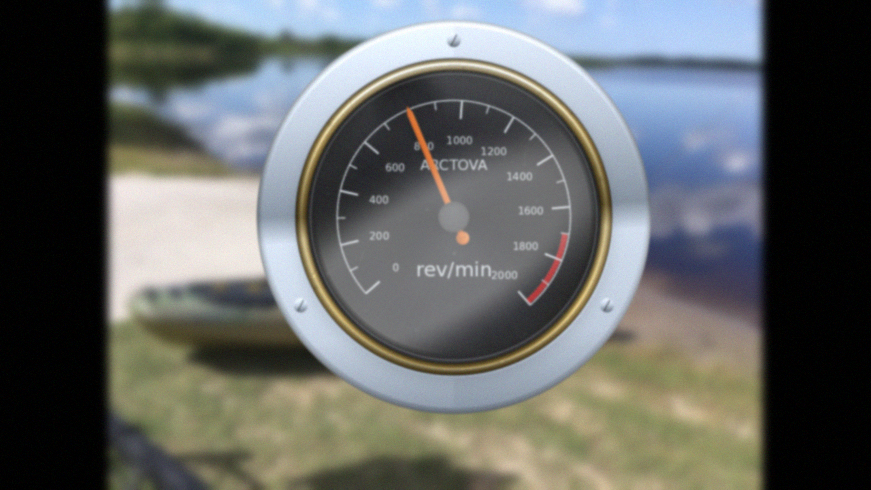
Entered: 800 rpm
